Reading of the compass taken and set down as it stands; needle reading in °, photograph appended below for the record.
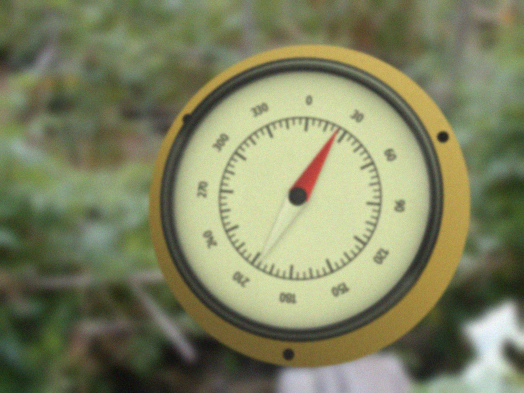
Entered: 25 °
